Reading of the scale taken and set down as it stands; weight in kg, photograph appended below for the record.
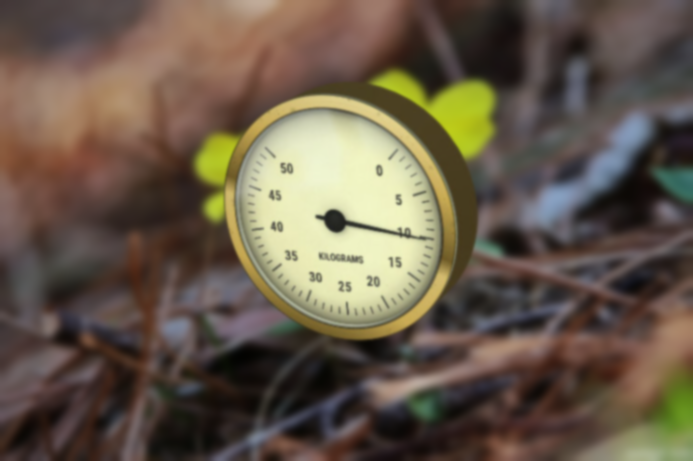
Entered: 10 kg
